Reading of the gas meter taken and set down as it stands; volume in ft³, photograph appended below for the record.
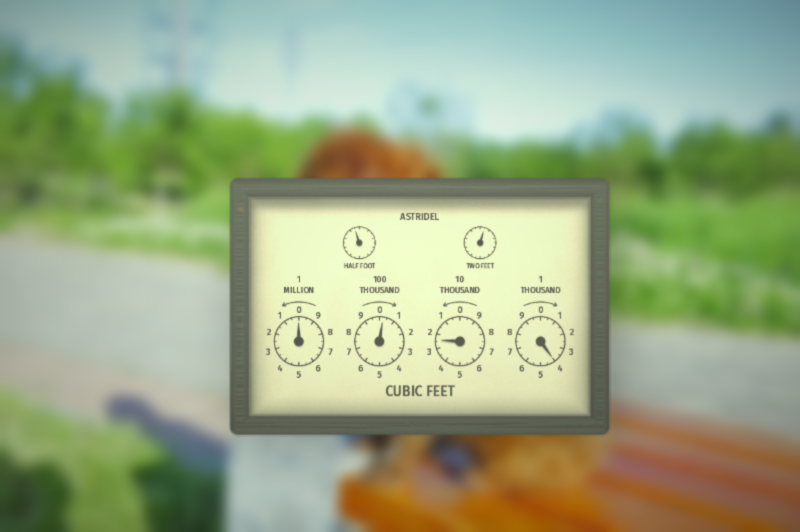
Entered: 2400 ft³
